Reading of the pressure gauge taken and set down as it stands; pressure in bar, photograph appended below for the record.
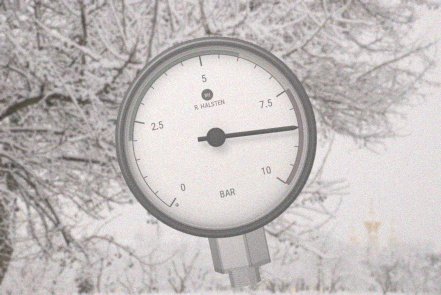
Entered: 8.5 bar
